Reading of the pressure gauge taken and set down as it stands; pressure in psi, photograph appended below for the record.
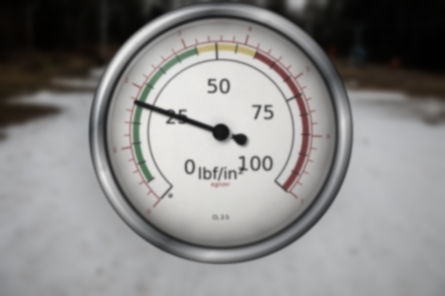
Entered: 25 psi
